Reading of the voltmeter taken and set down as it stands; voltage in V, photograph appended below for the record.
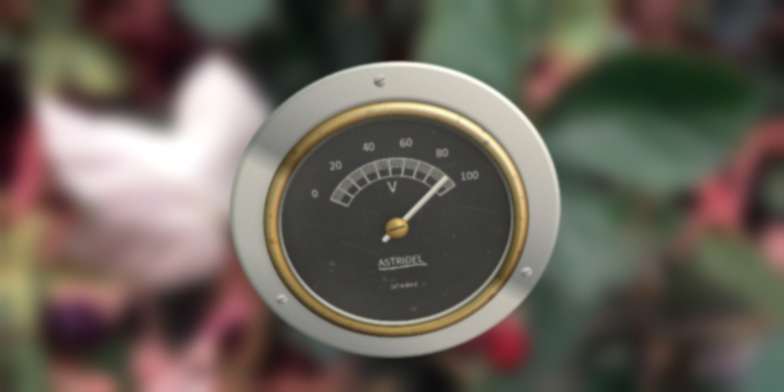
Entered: 90 V
